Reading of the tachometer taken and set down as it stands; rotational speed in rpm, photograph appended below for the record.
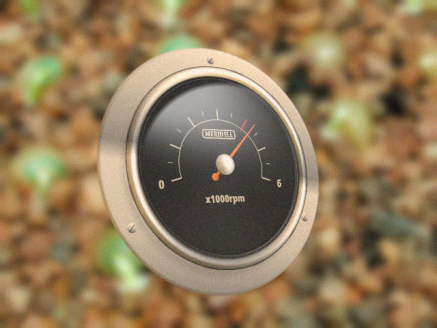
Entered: 4250 rpm
